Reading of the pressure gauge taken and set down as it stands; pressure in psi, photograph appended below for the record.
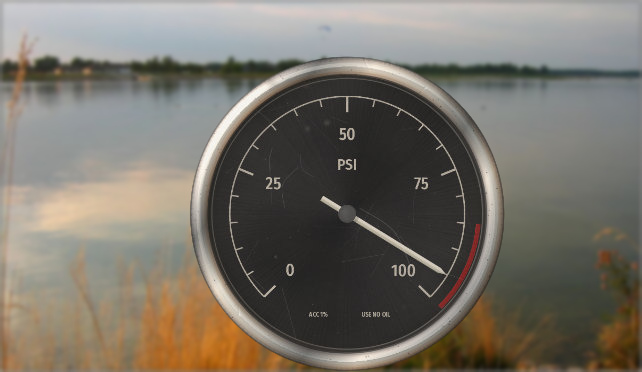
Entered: 95 psi
